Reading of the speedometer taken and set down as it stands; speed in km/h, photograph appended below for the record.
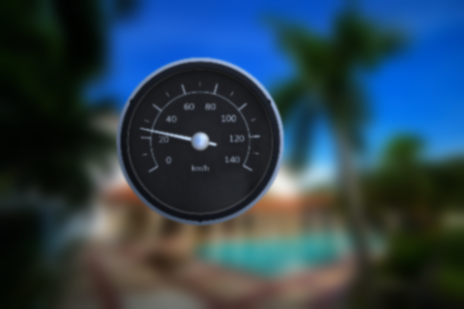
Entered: 25 km/h
